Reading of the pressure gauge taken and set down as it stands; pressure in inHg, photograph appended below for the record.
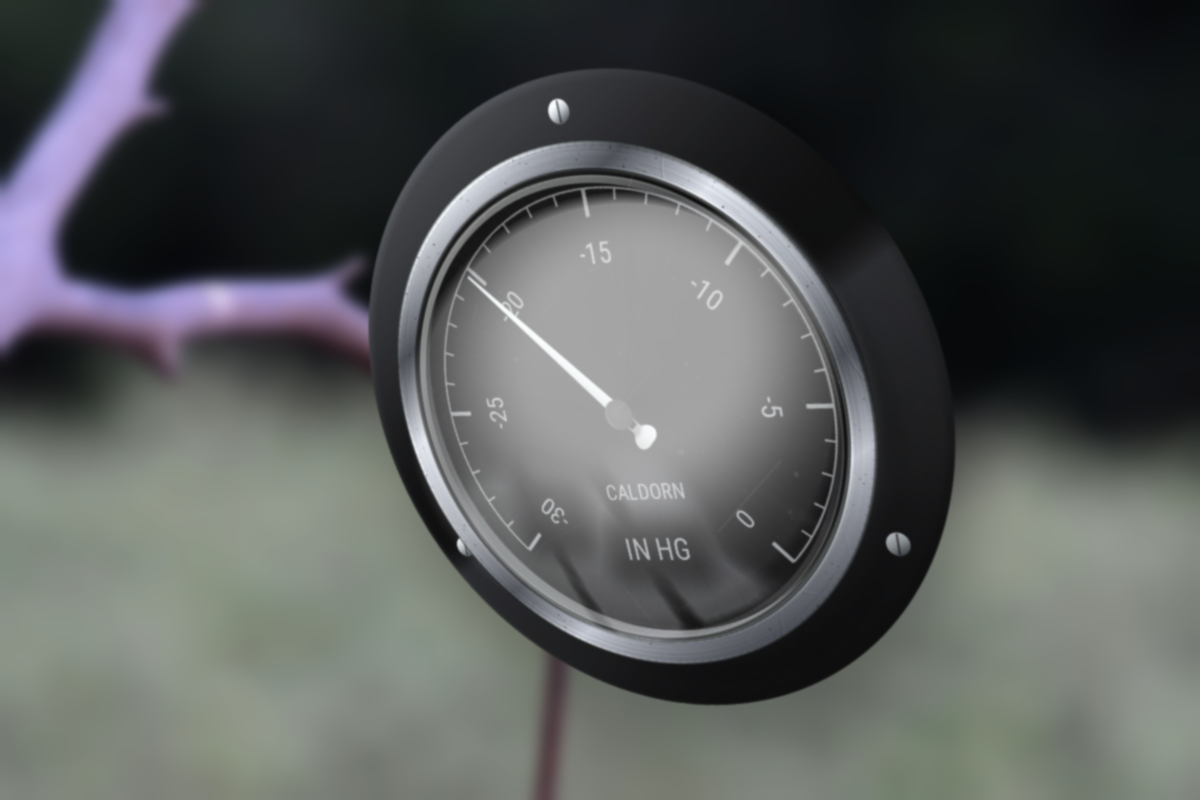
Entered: -20 inHg
